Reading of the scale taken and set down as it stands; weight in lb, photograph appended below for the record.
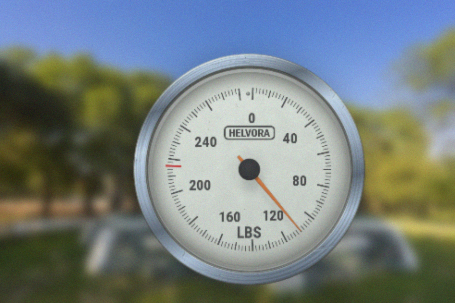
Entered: 110 lb
